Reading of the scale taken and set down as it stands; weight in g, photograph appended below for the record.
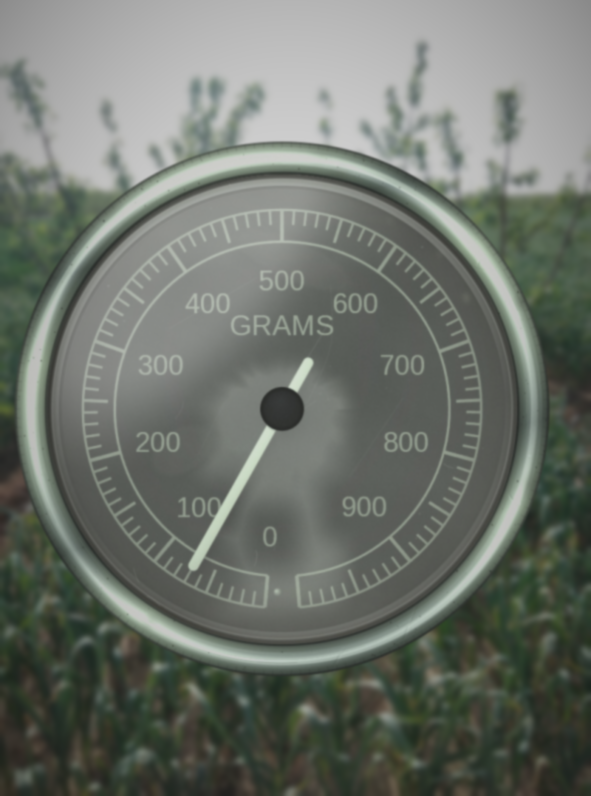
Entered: 70 g
